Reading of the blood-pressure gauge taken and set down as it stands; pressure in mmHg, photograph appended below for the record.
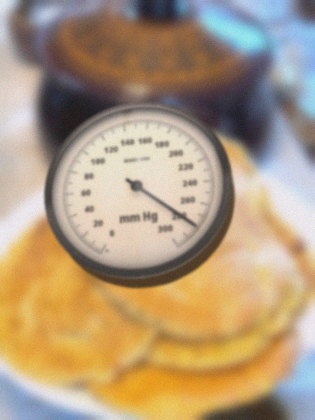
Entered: 280 mmHg
